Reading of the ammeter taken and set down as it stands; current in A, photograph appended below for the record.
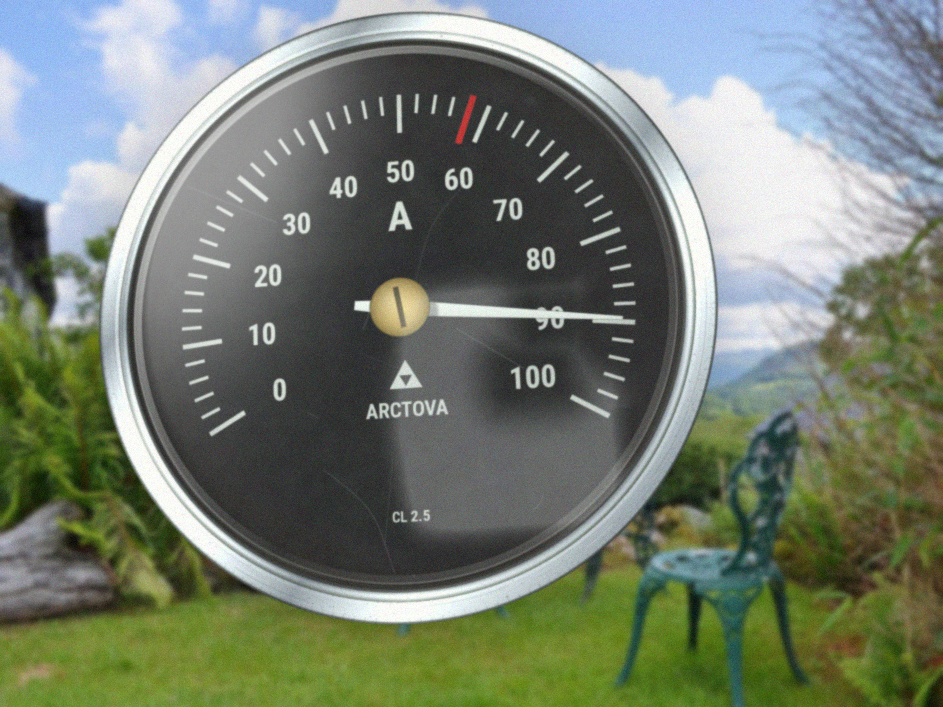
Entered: 90 A
